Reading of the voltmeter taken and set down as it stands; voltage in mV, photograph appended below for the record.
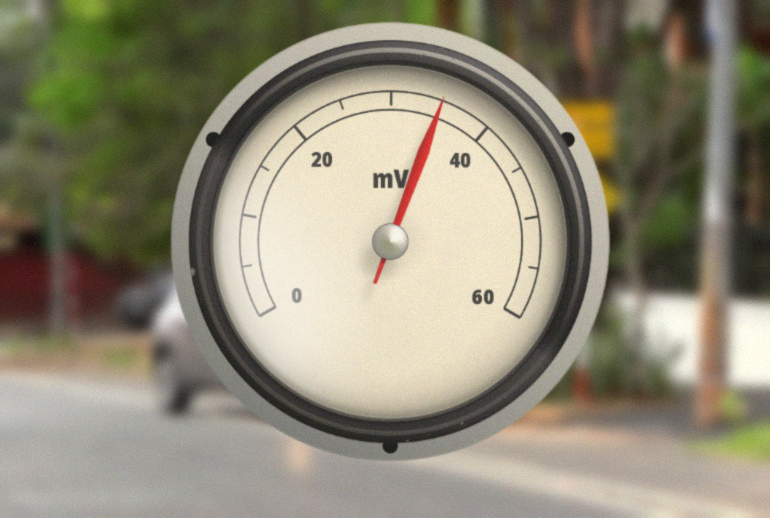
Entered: 35 mV
